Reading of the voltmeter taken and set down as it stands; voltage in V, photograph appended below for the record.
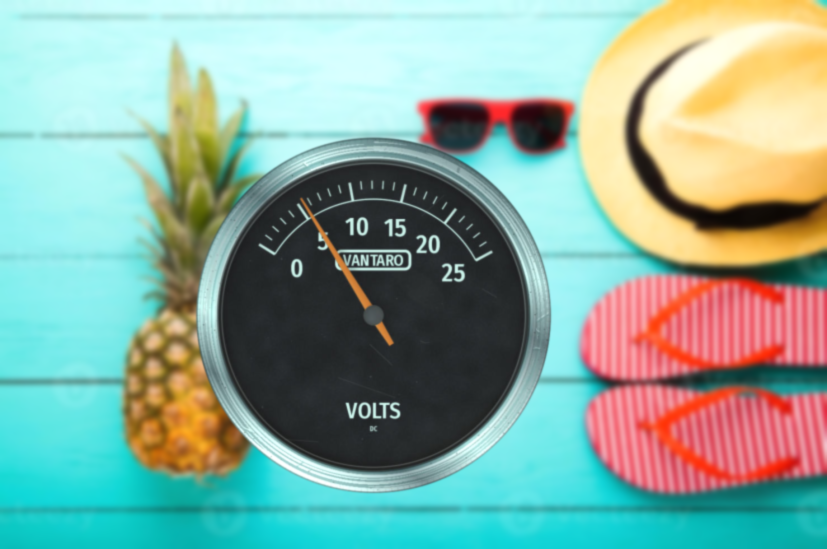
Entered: 5.5 V
